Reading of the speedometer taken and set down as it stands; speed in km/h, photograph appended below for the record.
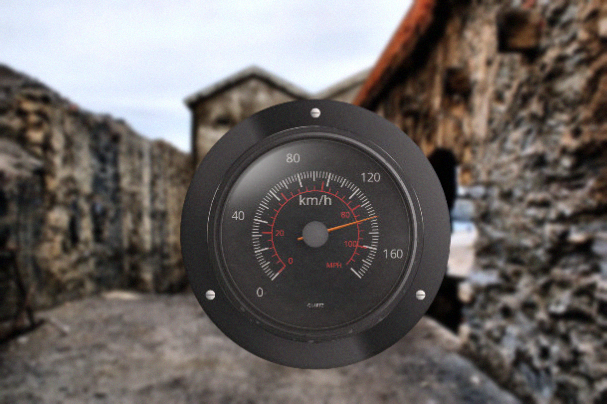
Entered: 140 km/h
